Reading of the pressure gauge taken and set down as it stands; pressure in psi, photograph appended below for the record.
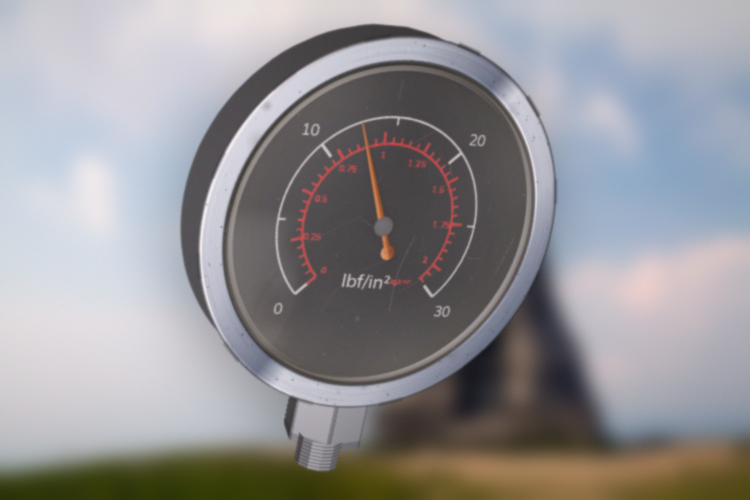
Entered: 12.5 psi
